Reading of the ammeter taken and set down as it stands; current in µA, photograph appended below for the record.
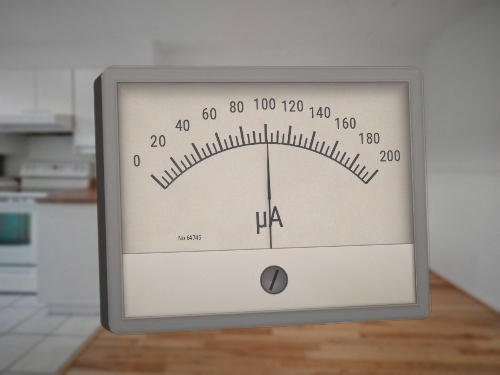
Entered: 100 µA
